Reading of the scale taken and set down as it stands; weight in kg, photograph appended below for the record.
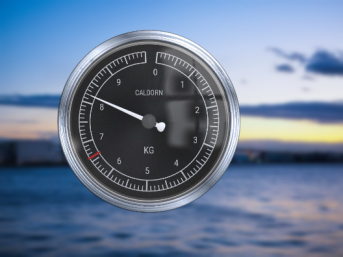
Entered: 8.2 kg
